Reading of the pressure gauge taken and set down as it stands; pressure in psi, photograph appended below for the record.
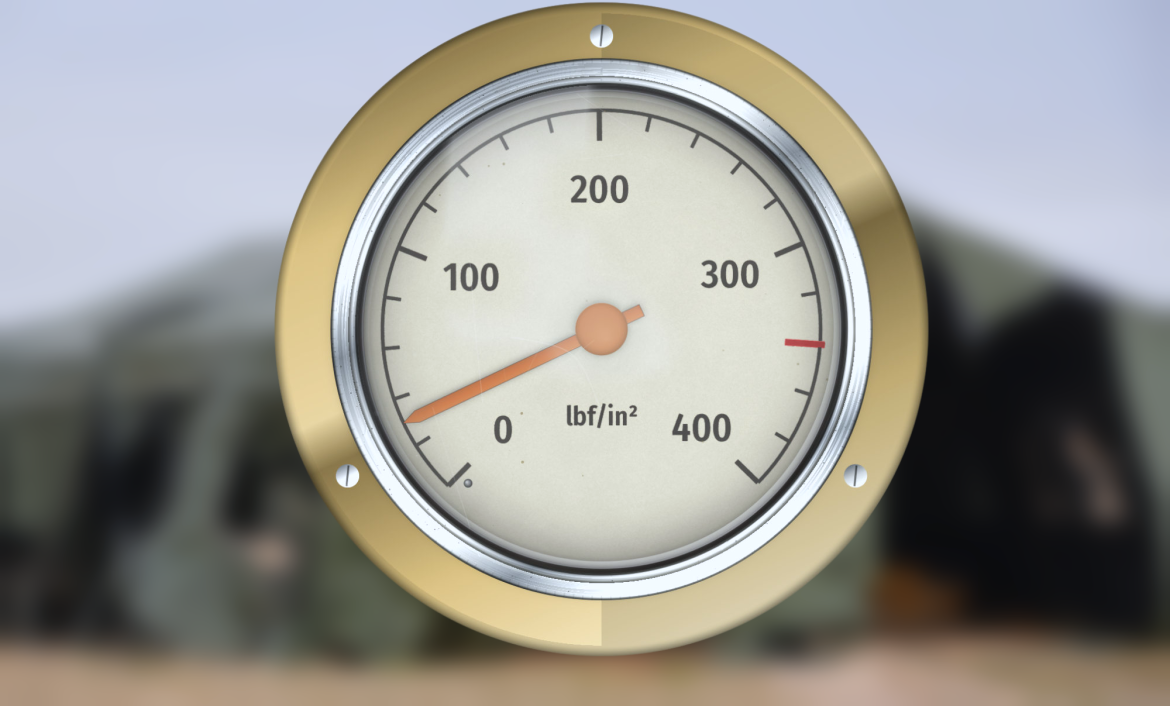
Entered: 30 psi
